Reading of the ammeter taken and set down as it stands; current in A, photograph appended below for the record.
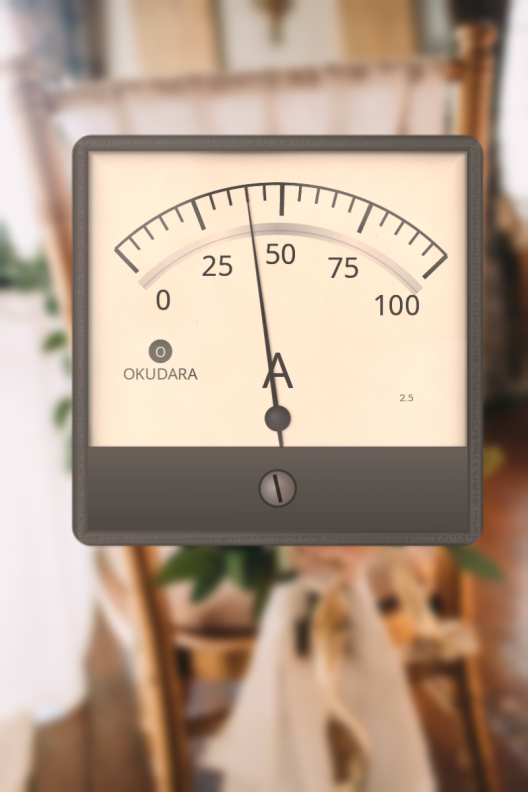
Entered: 40 A
